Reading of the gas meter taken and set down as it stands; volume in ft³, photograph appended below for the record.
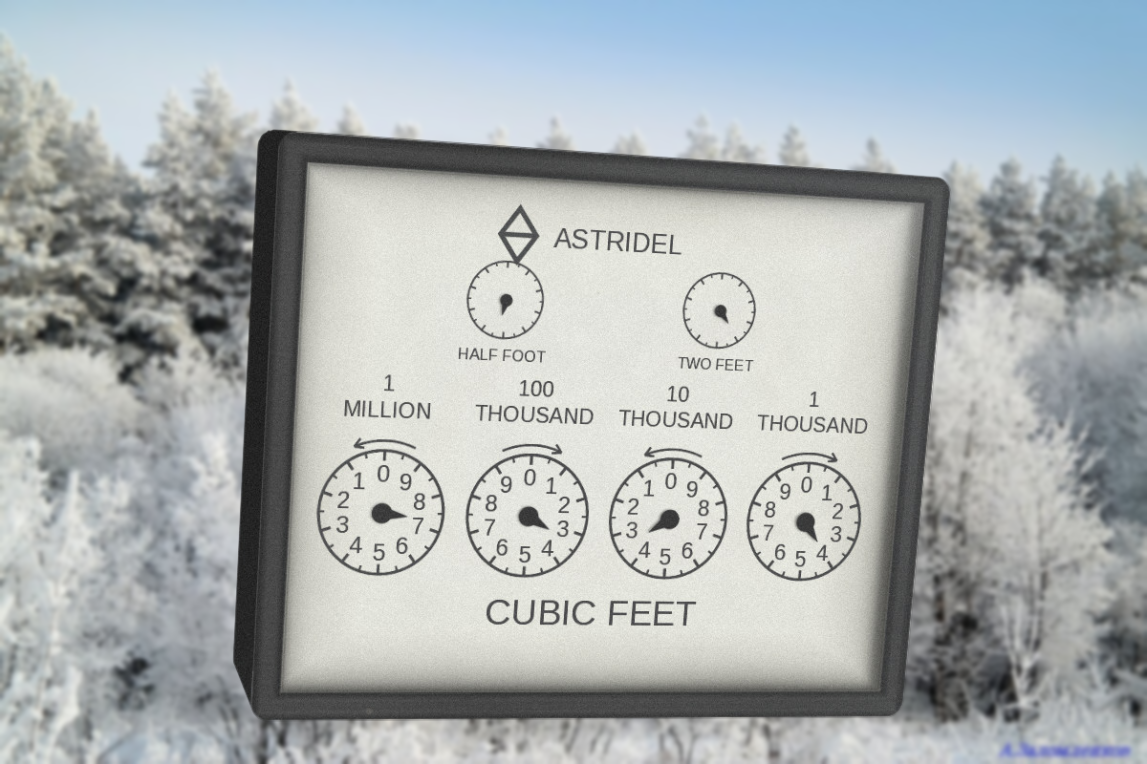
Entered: 733400 ft³
